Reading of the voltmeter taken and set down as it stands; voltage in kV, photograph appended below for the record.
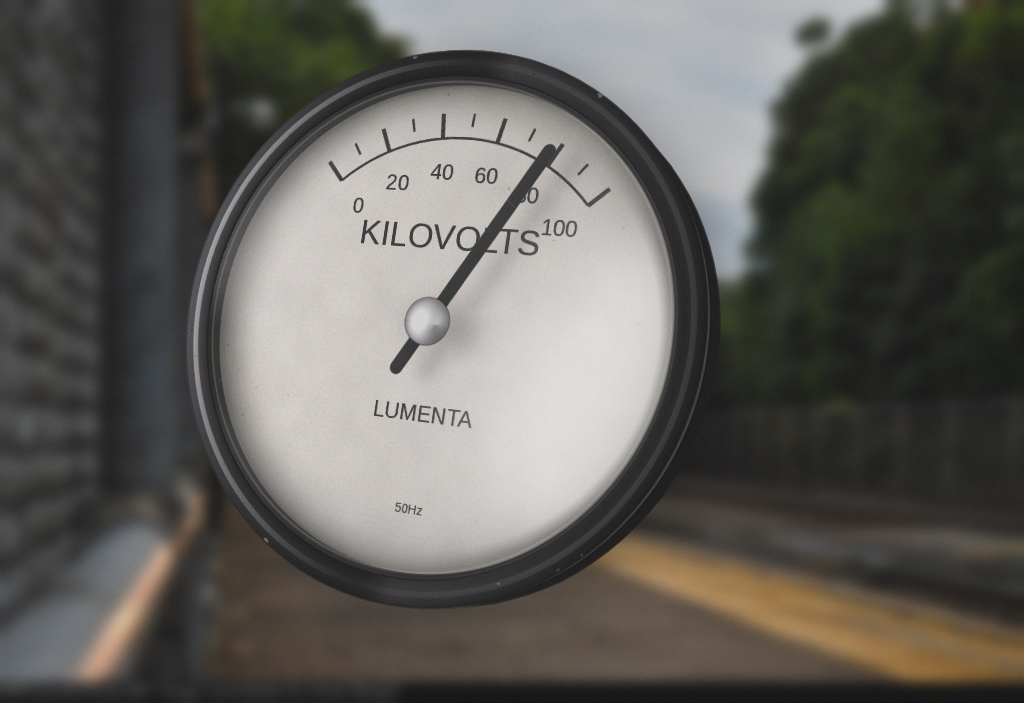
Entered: 80 kV
